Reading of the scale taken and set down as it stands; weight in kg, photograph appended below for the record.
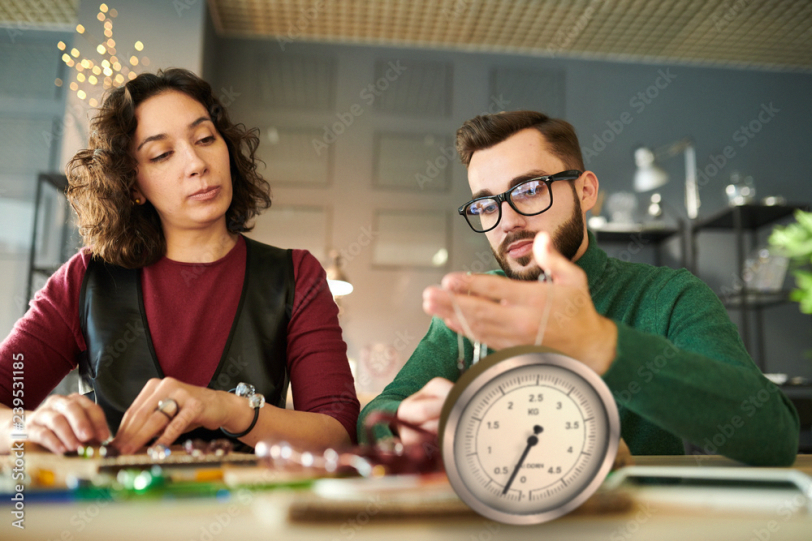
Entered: 0.25 kg
